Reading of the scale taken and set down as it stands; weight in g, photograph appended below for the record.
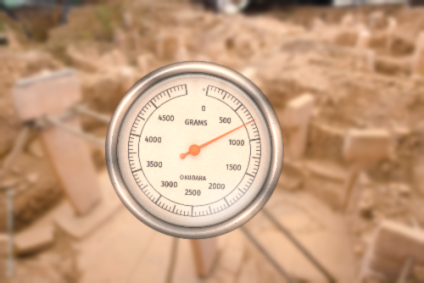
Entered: 750 g
